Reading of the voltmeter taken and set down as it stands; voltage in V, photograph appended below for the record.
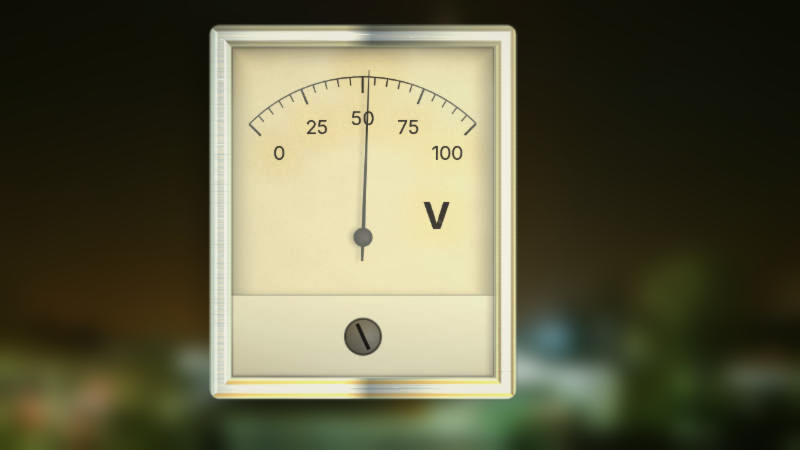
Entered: 52.5 V
